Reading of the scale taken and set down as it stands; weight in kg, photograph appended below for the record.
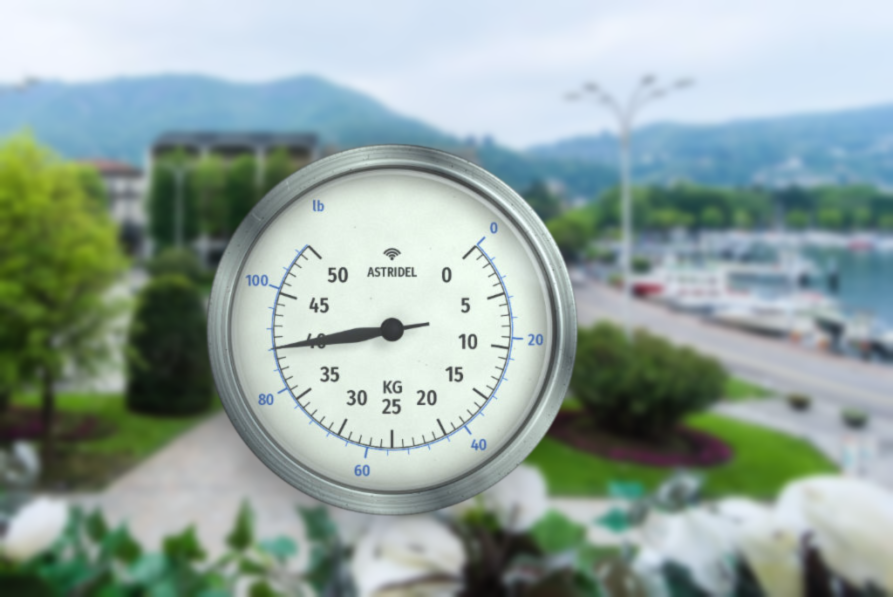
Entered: 40 kg
